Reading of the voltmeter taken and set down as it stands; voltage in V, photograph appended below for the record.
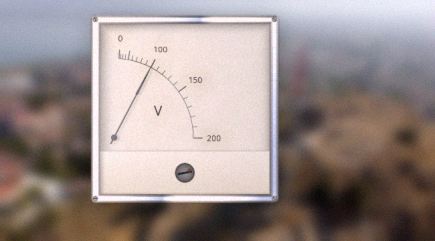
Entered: 100 V
